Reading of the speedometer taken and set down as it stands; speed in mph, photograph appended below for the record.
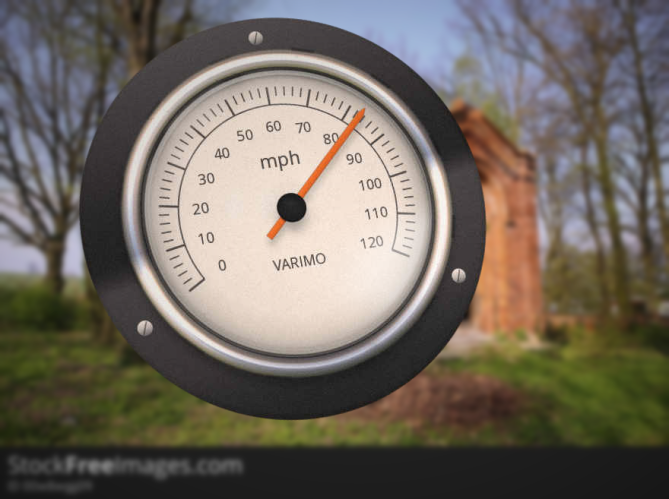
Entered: 83 mph
